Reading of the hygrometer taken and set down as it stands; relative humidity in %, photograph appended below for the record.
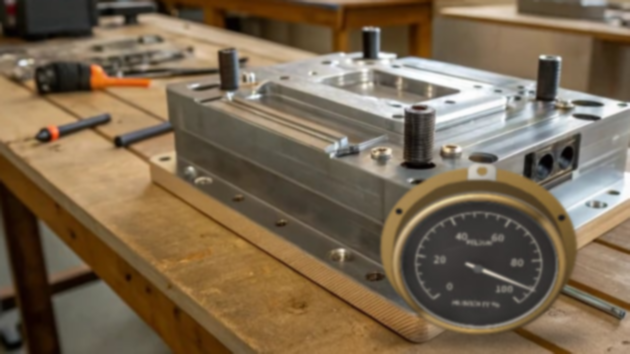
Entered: 92 %
